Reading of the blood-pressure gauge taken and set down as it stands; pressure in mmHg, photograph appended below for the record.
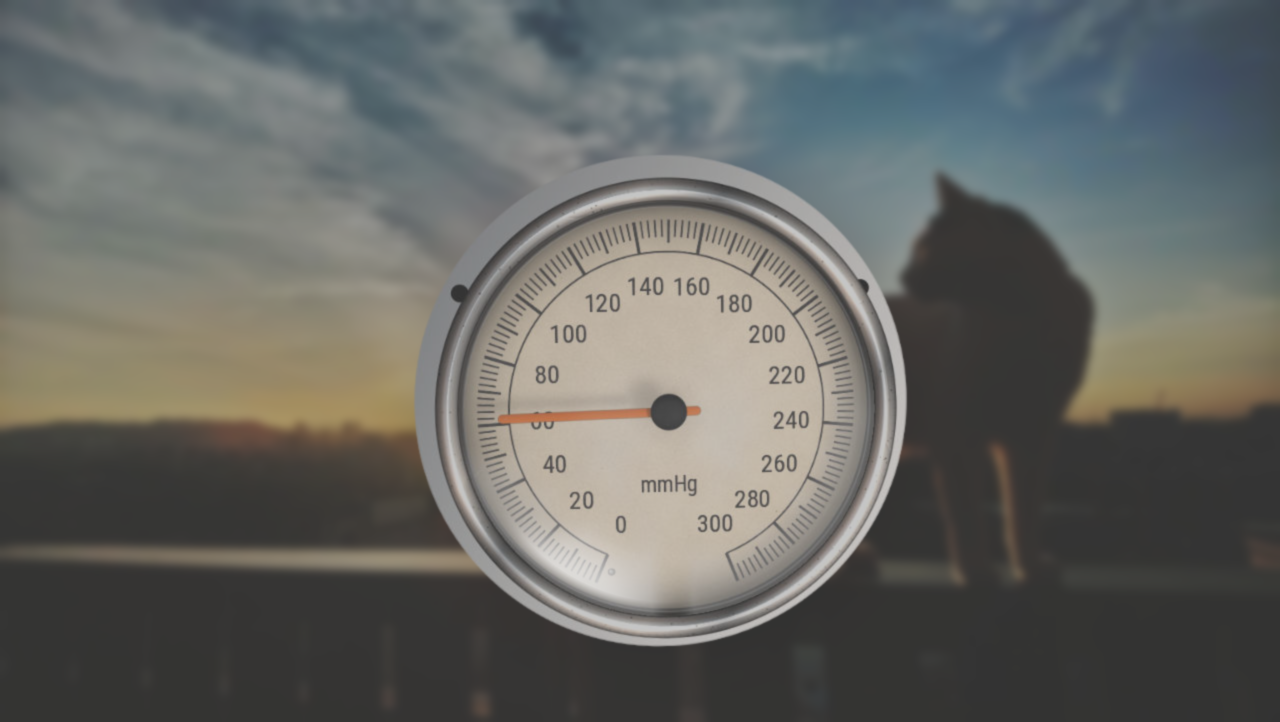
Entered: 62 mmHg
